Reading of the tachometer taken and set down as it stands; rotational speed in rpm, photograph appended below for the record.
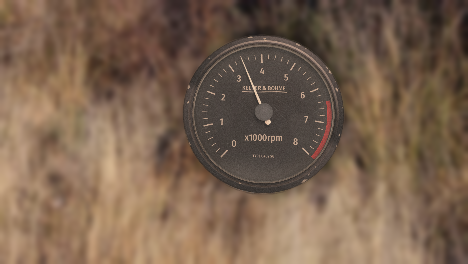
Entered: 3400 rpm
